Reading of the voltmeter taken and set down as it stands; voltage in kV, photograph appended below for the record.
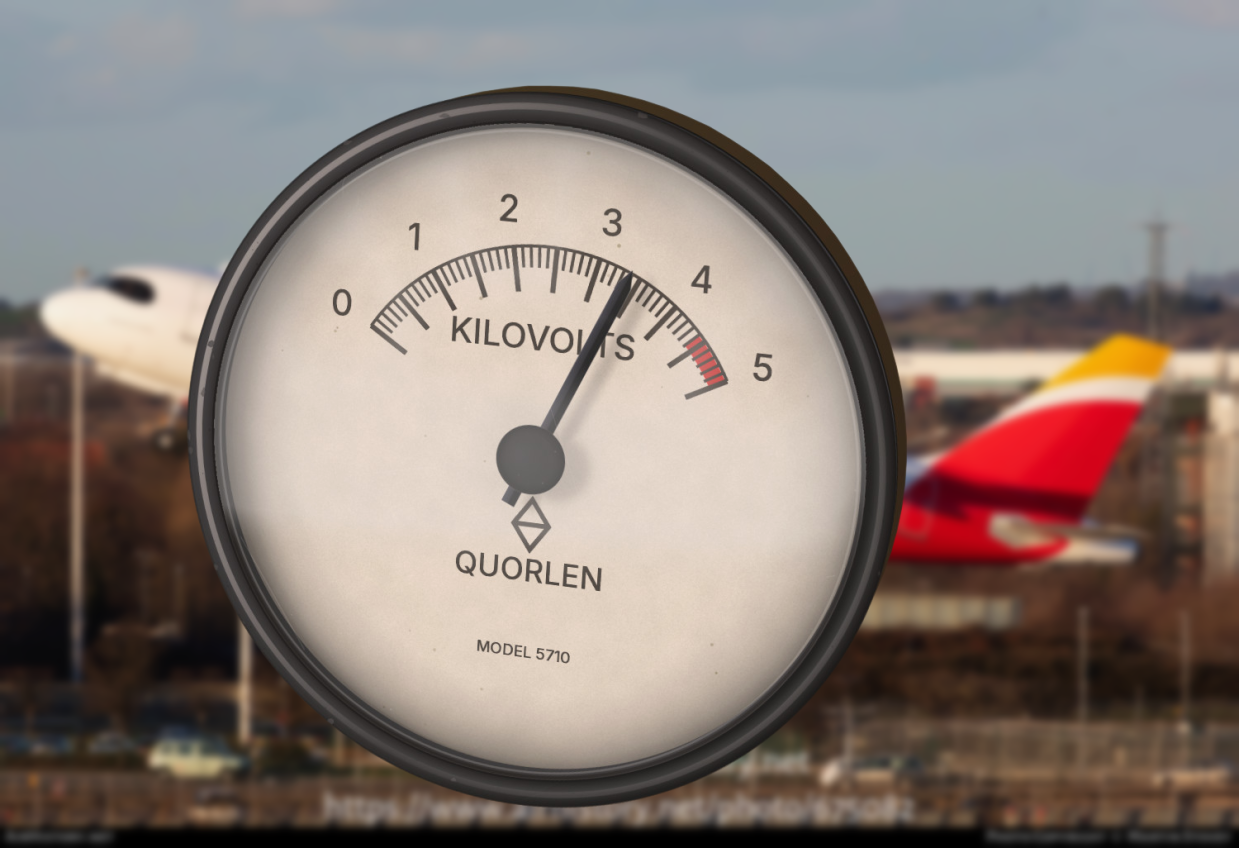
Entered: 3.4 kV
